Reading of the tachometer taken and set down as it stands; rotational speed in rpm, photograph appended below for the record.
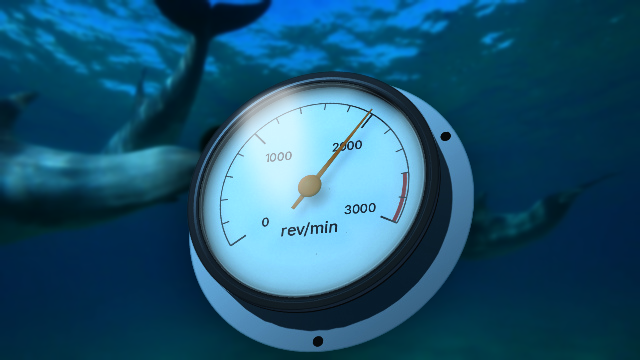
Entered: 2000 rpm
